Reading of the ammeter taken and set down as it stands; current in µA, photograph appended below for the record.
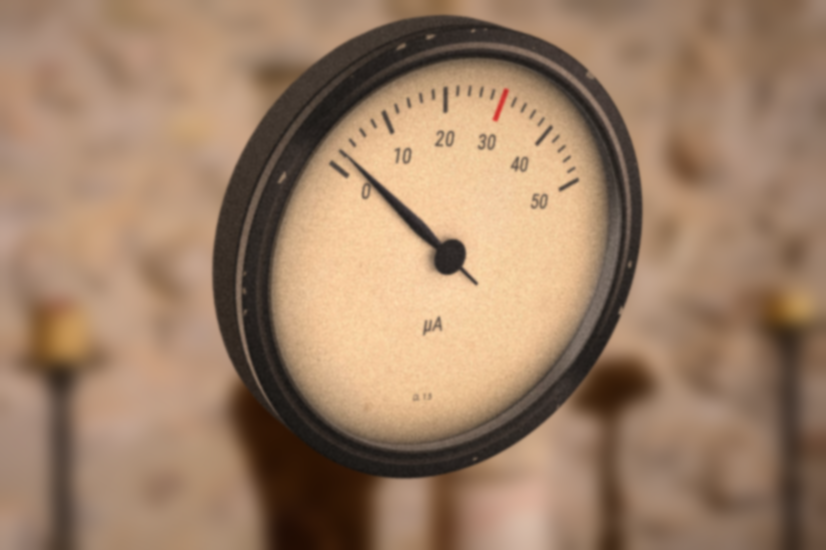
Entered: 2 µA
